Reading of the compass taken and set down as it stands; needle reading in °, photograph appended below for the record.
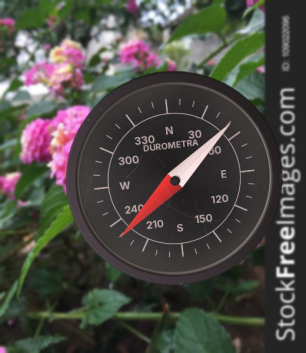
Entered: 230 °
